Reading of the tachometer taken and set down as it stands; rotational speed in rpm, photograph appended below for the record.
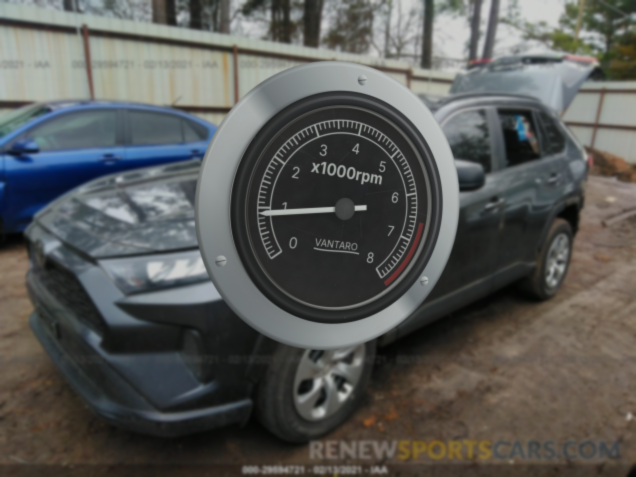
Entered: 900 rpm
